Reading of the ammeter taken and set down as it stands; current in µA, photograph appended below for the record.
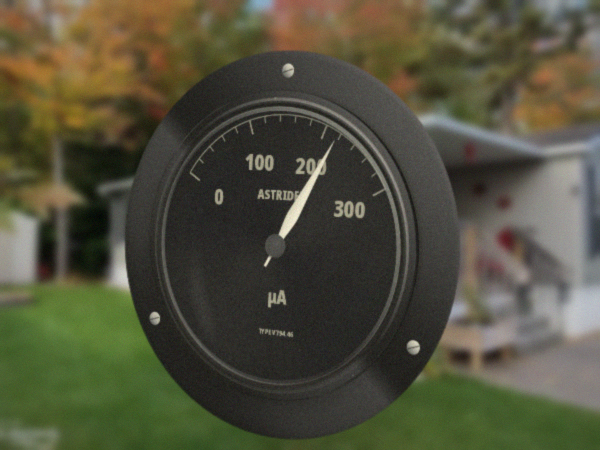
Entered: 220 µA
